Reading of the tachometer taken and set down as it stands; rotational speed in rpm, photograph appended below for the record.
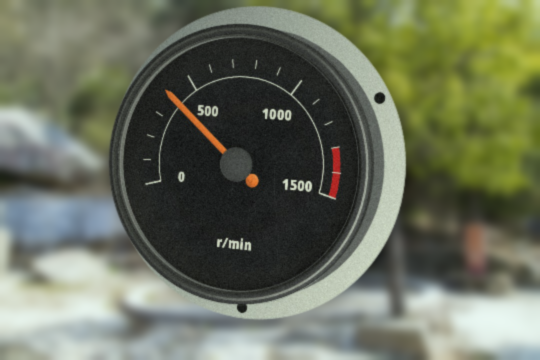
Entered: 400 rpm
